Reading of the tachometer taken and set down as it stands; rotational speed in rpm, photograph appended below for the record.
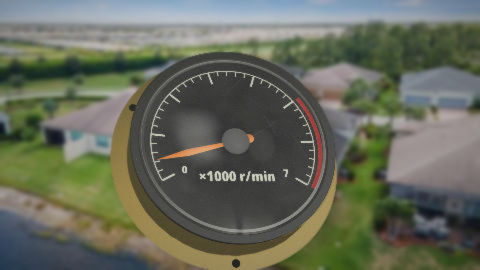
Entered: 400 rpm
